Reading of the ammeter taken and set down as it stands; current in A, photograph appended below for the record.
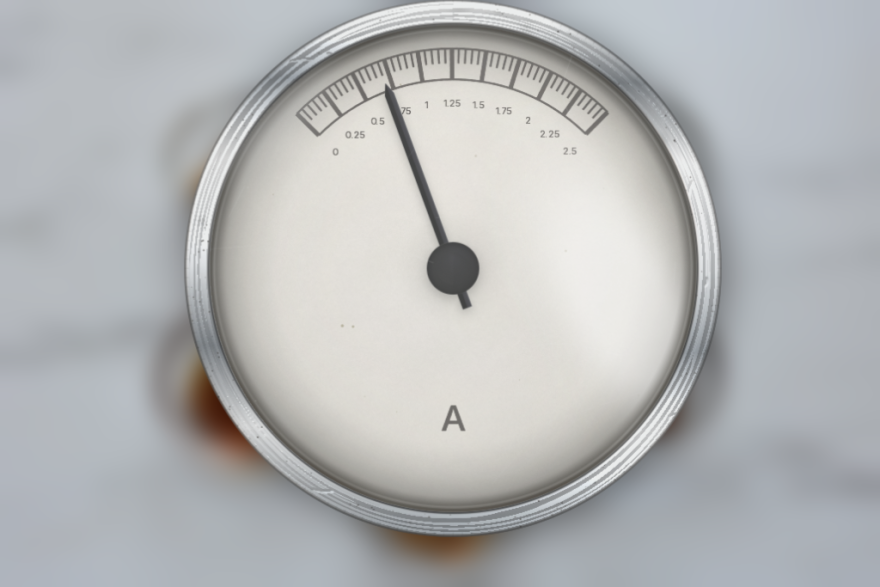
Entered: 0.7 A
